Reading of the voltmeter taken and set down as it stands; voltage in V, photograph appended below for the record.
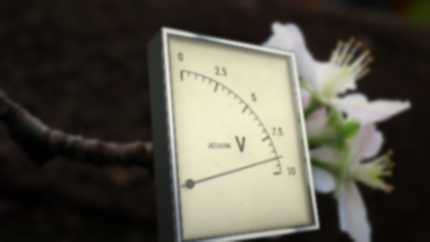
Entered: 9 V
